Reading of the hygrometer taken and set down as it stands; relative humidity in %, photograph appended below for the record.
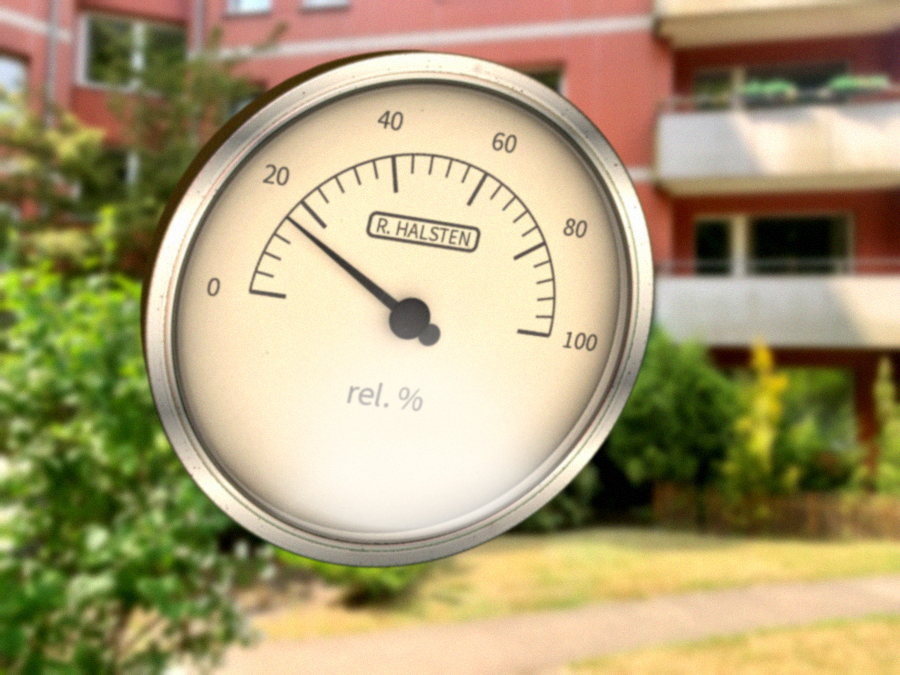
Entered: 16 %
